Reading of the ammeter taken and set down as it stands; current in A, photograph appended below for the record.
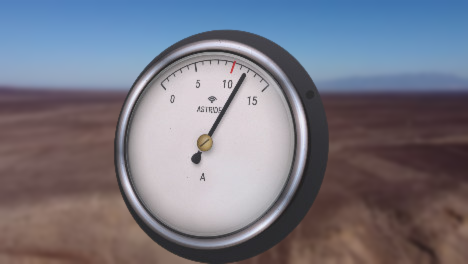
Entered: 12 A
